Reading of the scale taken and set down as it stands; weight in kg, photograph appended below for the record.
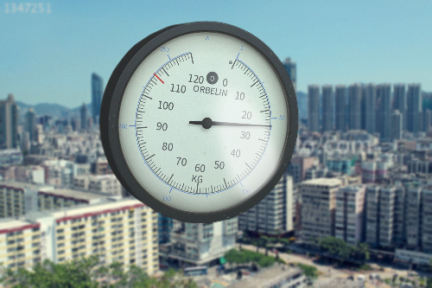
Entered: 25 kg
